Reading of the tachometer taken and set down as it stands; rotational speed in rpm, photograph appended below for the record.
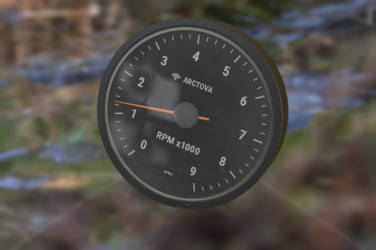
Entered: 1300 rpm
